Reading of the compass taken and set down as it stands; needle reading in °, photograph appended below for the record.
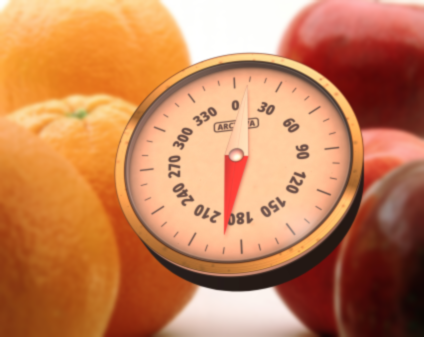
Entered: 190 °
